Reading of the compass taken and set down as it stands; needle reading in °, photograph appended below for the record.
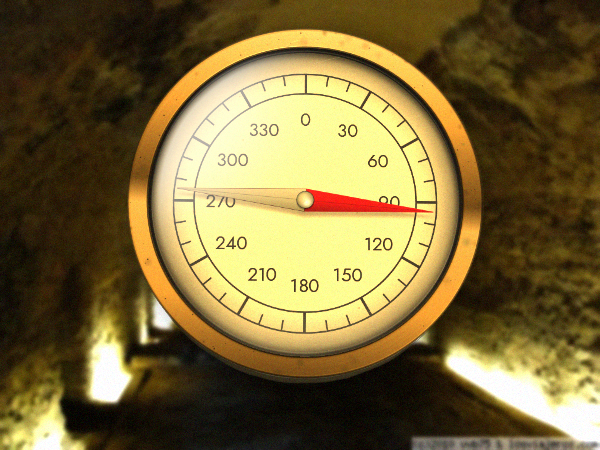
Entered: 95 °
